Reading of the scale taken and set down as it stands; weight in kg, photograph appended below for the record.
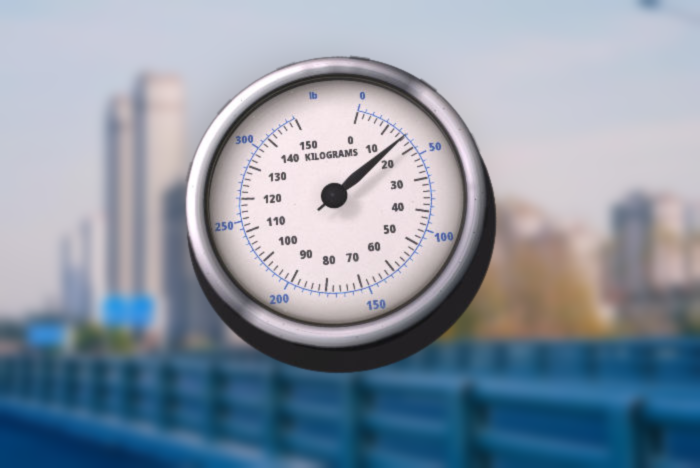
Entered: 16 kg
